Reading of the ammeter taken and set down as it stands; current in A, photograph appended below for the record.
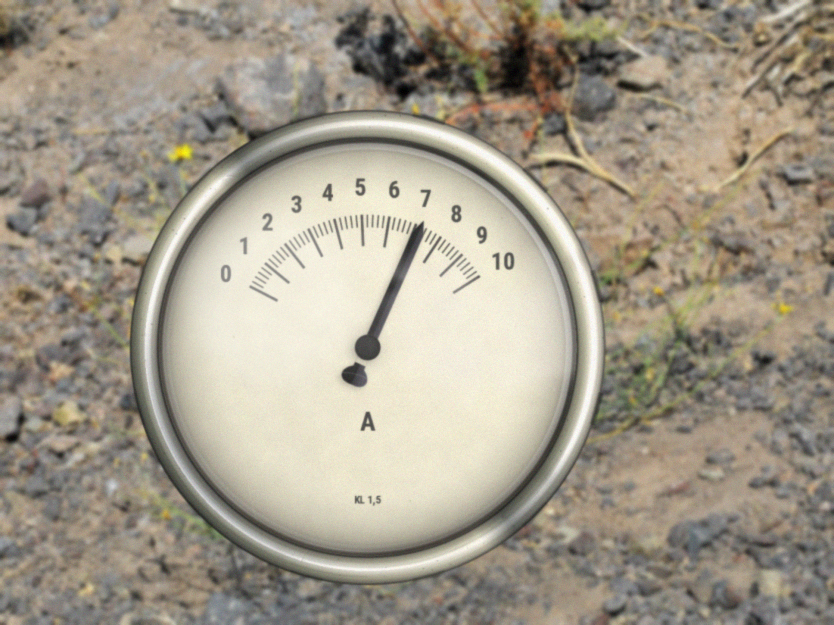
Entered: 7.2 A
